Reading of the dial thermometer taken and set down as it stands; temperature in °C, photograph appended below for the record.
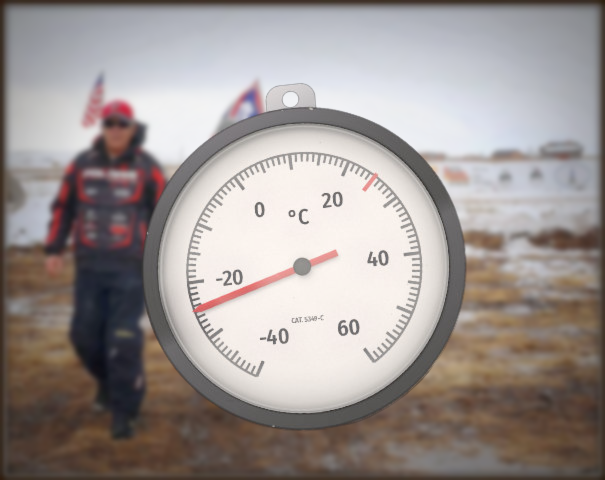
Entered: -25 °C
